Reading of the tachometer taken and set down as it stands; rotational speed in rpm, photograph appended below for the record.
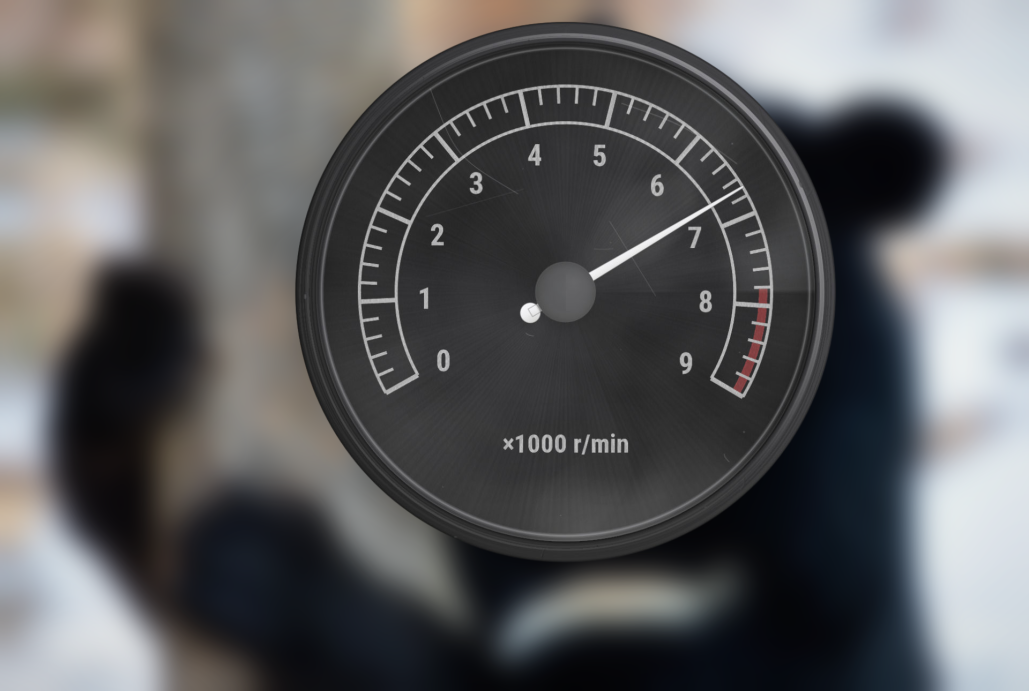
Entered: 6700 rpm
